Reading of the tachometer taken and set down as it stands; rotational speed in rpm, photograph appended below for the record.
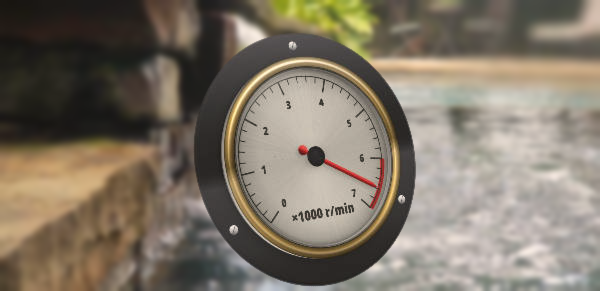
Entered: 6600 rpm
